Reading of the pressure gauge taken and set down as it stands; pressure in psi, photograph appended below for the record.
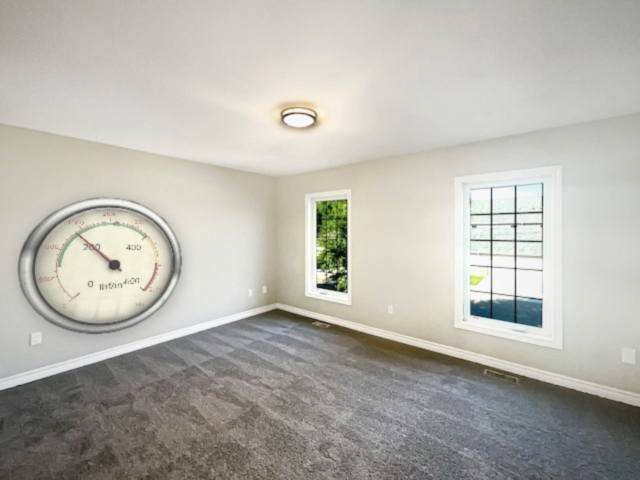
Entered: 200 psi
